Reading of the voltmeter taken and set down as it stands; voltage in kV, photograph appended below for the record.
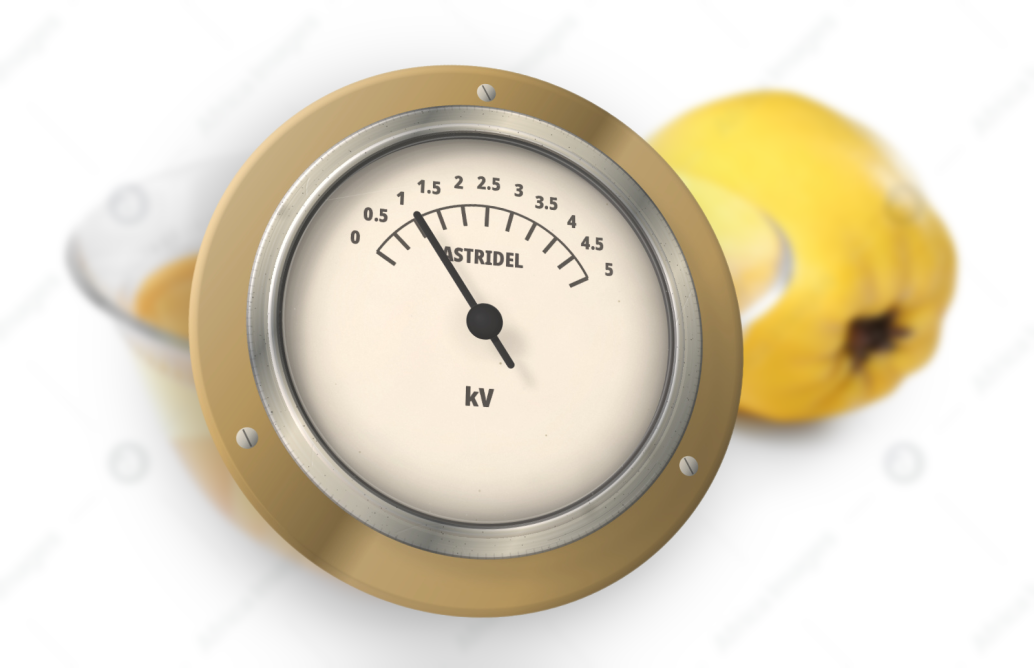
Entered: 1 kV
